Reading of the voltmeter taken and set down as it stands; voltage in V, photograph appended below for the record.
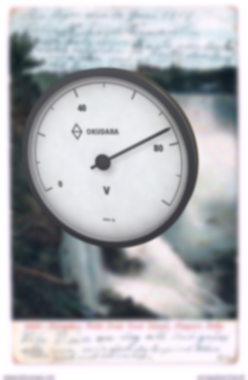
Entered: 75 V
